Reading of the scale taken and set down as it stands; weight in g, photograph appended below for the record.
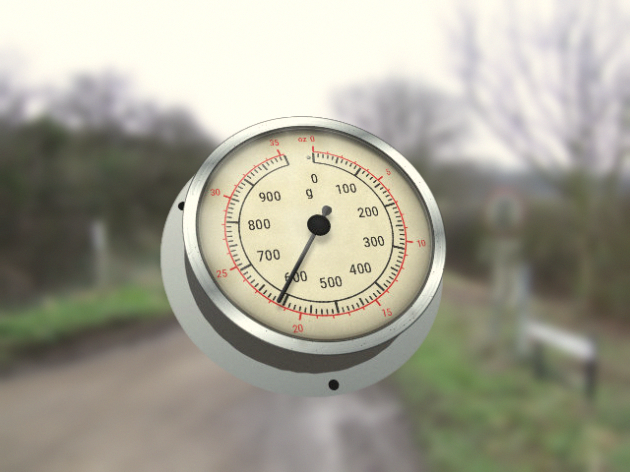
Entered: 610 g
